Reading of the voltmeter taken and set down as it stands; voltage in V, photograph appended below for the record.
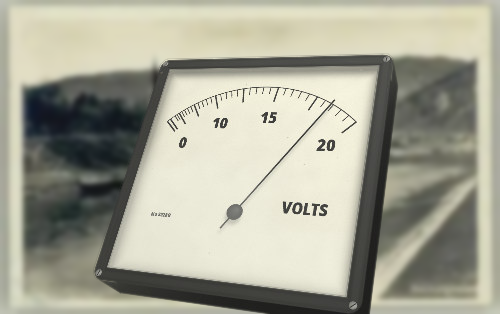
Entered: 18.5 V
